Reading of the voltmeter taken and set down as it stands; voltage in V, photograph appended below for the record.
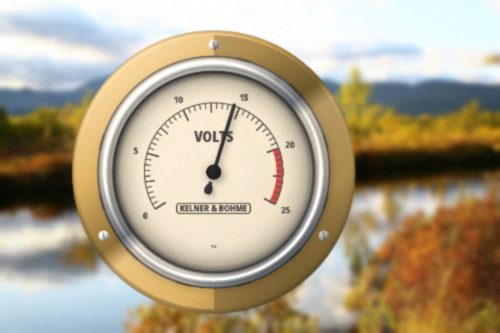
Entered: 14.5 V
